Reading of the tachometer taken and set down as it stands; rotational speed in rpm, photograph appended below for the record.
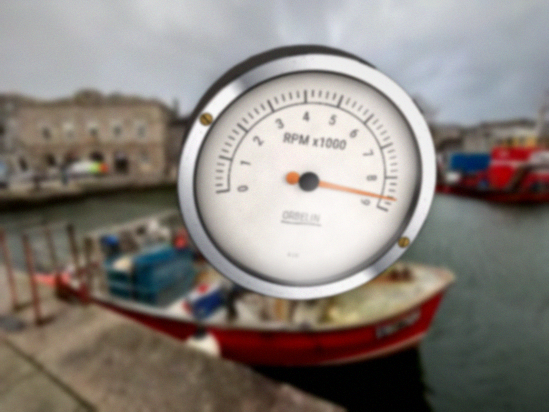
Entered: 8600 rpm
